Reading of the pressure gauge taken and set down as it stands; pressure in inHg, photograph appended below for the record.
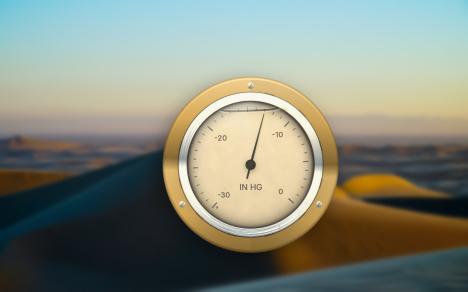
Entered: -13 inHg
